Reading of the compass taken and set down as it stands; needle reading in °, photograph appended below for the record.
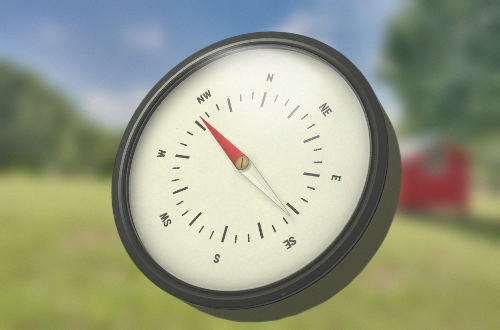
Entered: 305 °
